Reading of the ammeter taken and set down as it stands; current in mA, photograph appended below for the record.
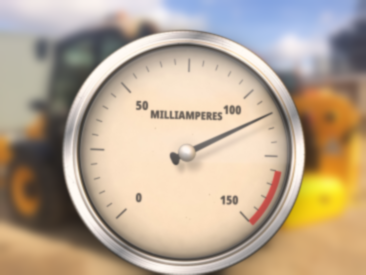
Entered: 110 mA
